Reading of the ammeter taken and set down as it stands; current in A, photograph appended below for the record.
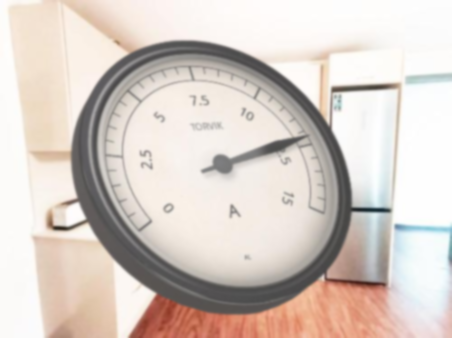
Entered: 12.25 A
